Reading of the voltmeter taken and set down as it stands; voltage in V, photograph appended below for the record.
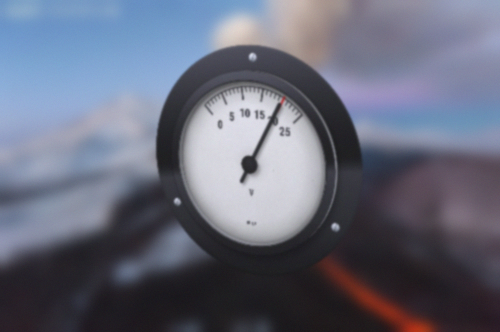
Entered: 20 V
